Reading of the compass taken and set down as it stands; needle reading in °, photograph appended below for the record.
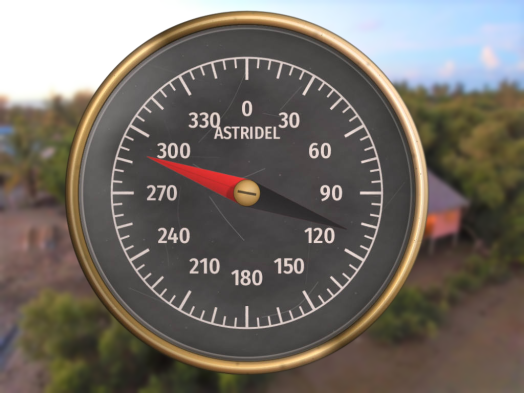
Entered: 290 °
